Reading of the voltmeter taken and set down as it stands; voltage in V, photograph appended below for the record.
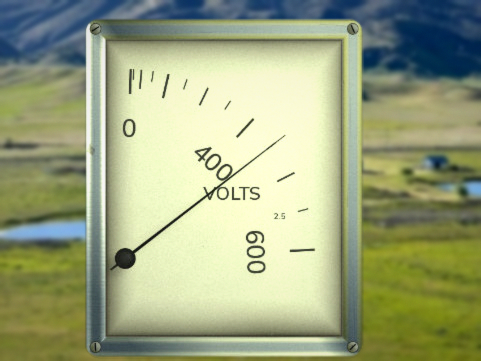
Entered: 450 V
